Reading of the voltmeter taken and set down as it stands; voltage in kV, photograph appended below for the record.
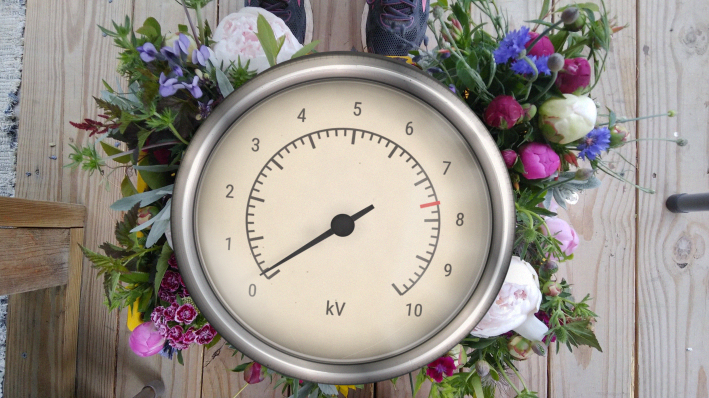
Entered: 0.2 kV
